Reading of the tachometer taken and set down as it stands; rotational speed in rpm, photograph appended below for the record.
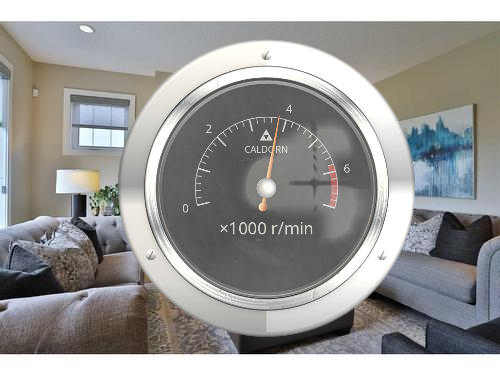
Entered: 3800 rpm
